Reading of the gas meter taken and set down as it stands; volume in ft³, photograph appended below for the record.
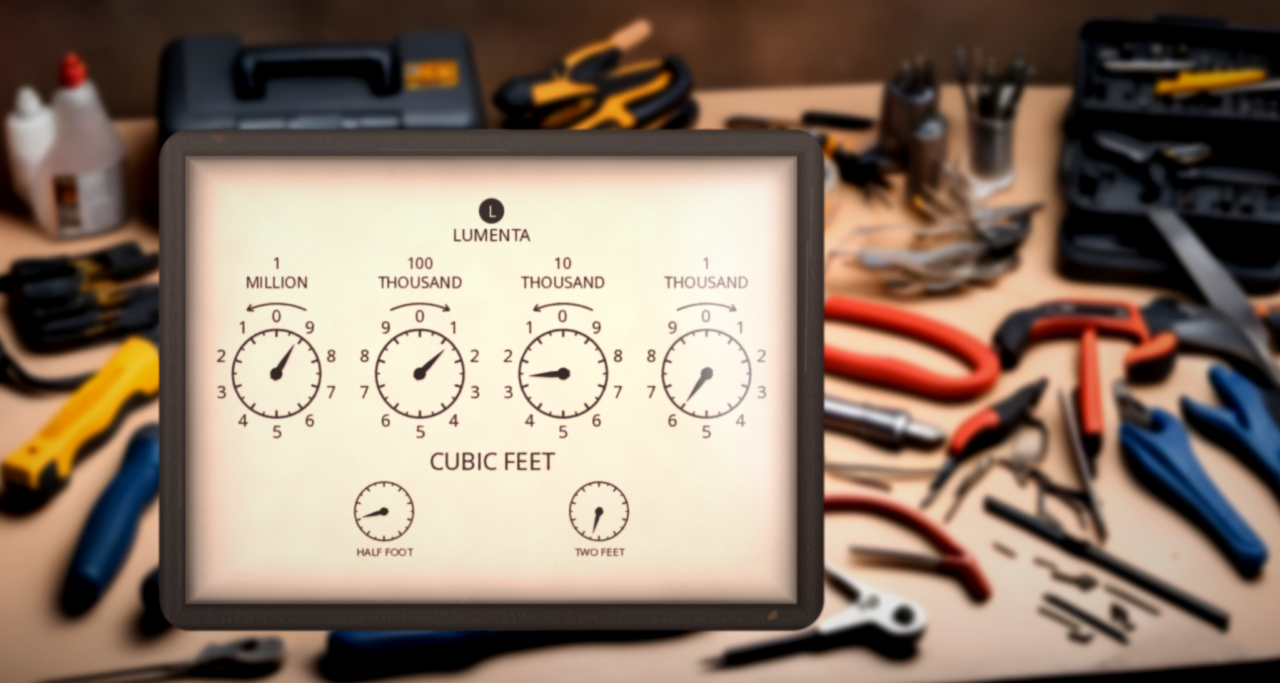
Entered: 912600 ft³
